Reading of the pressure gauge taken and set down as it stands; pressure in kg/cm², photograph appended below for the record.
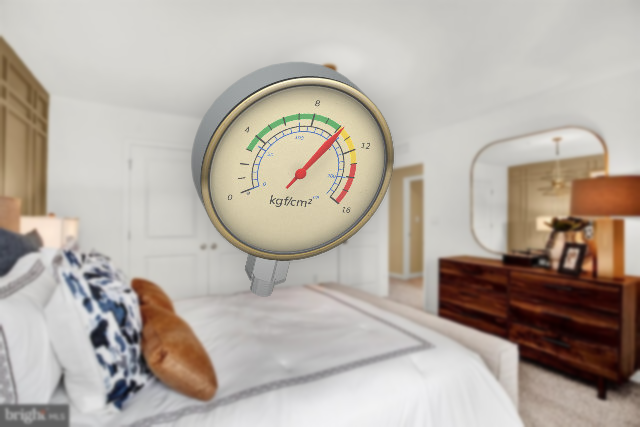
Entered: 10 kg/cm²
